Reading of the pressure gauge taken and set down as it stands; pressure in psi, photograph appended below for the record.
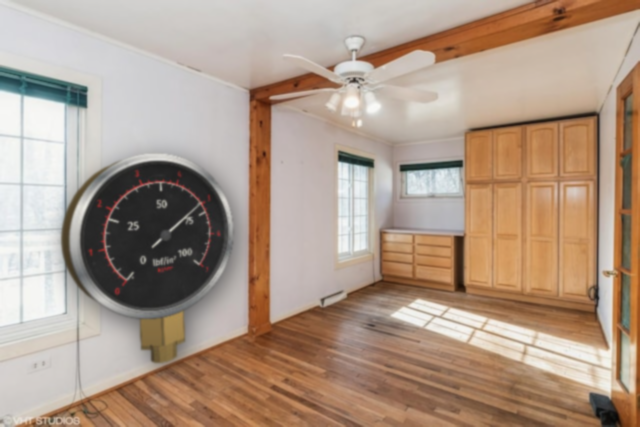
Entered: 70 psi
